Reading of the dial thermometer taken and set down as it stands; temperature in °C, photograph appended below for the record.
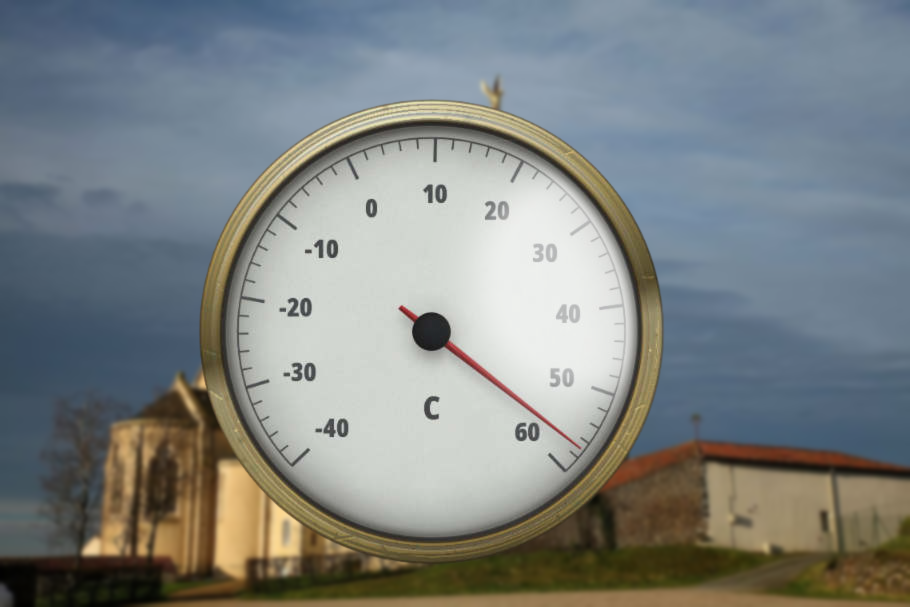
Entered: 57 °C
